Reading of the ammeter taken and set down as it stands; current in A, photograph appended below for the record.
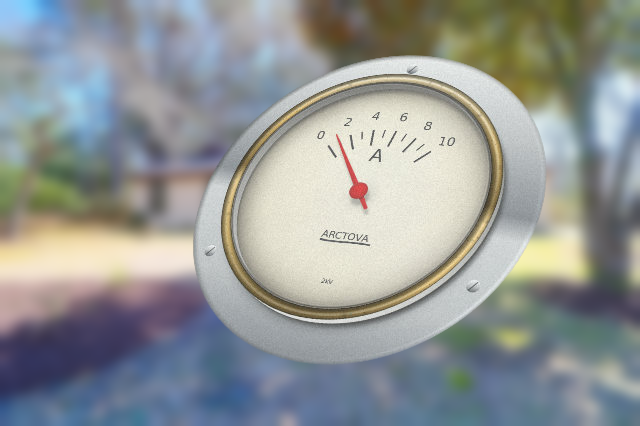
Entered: 1 A
